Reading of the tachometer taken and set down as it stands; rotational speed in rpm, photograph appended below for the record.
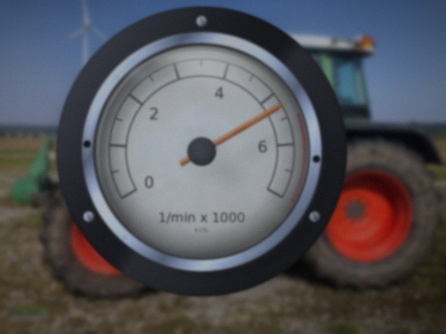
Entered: 5250 rpm
